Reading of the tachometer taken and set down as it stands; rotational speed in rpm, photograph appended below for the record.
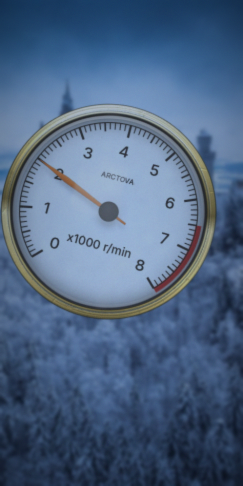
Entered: 2000 rpm
